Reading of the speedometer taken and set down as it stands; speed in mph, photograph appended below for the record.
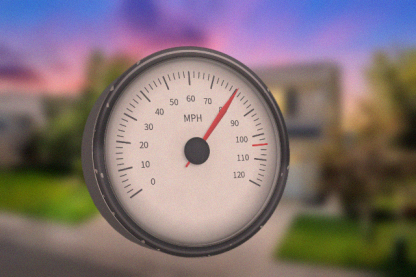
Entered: 80 mph
